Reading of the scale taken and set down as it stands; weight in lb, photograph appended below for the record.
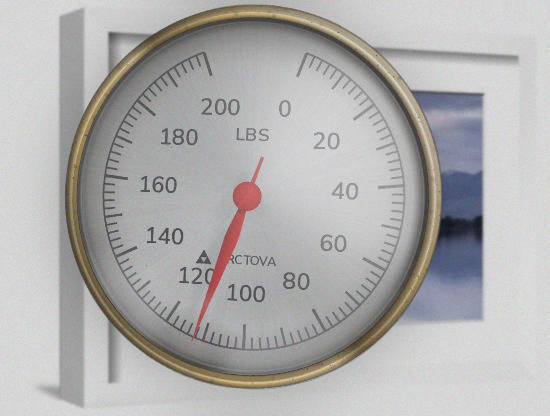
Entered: 112 lb
